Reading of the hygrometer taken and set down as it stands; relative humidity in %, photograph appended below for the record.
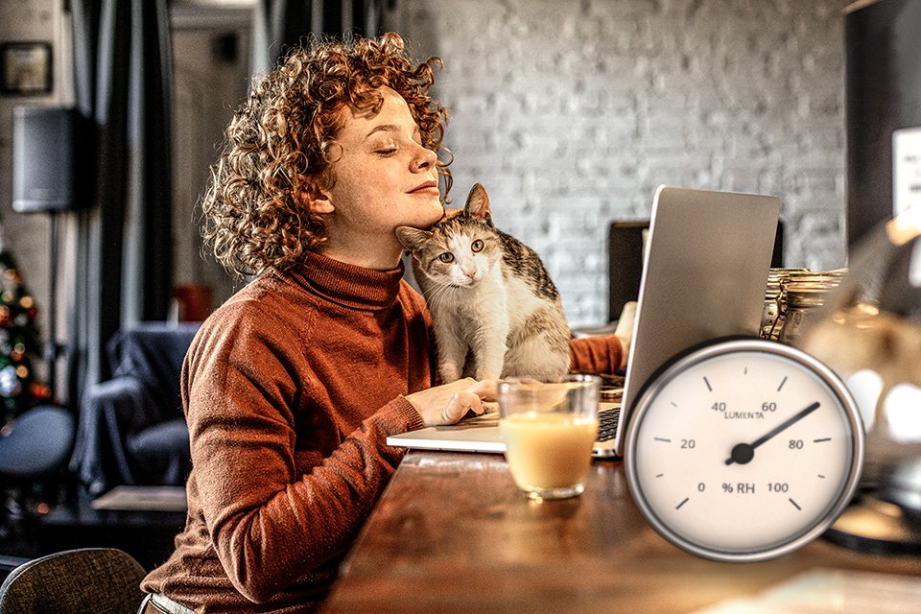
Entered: 70 %
